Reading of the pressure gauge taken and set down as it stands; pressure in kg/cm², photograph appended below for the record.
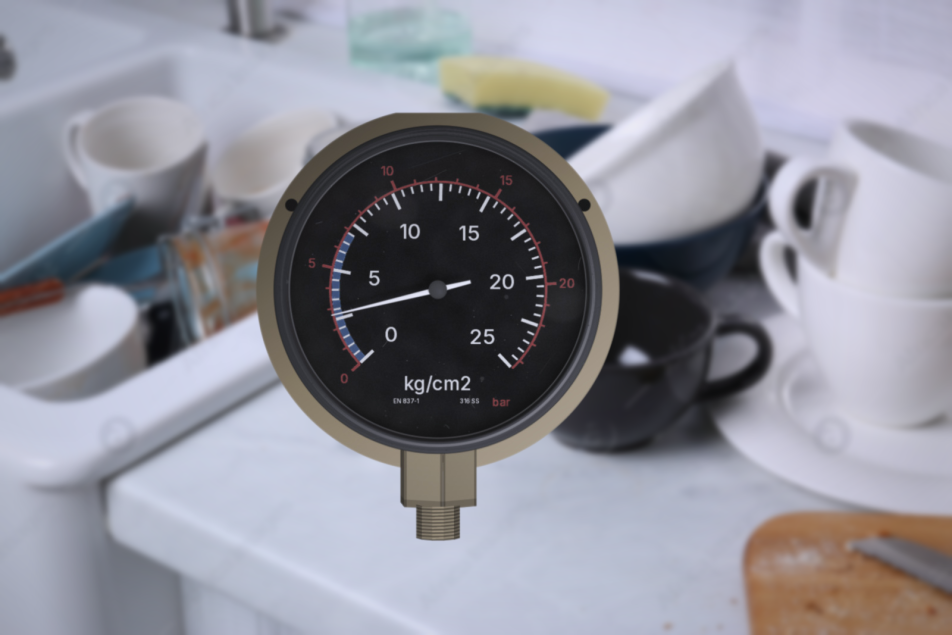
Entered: 2.75 kg/cm²
